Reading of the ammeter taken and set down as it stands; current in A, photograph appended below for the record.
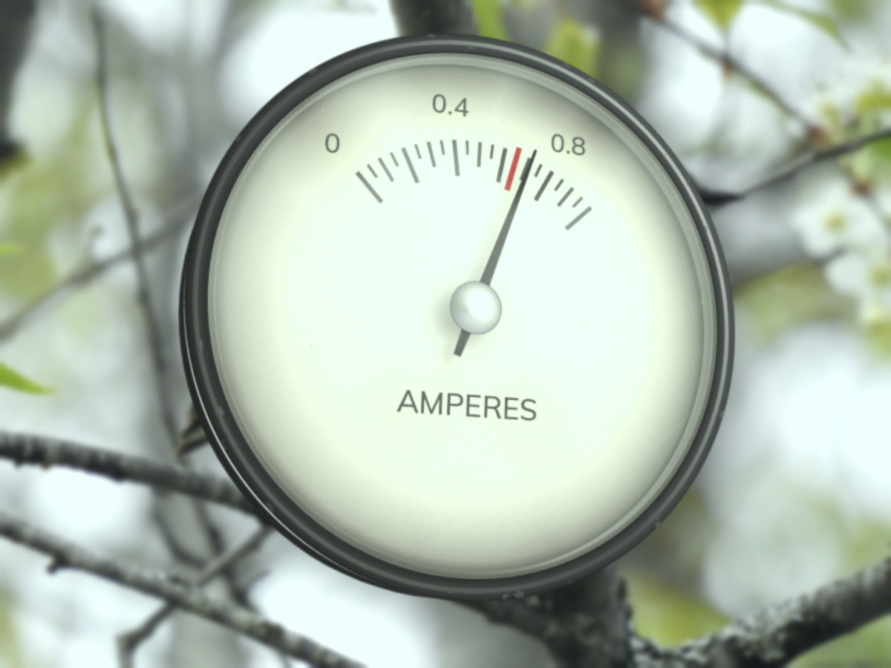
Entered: 0.7 A
